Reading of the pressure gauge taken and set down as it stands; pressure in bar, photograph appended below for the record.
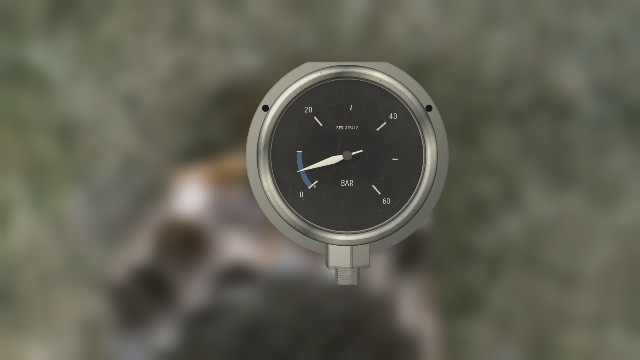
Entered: 5 bar
